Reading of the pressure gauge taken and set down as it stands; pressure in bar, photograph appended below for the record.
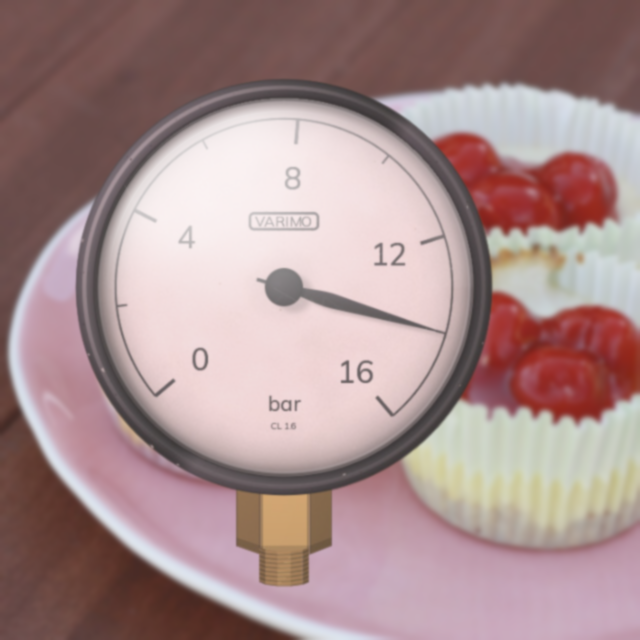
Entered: 14 bar
